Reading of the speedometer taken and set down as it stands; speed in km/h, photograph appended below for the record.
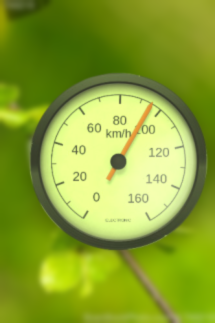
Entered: 95 km/h
